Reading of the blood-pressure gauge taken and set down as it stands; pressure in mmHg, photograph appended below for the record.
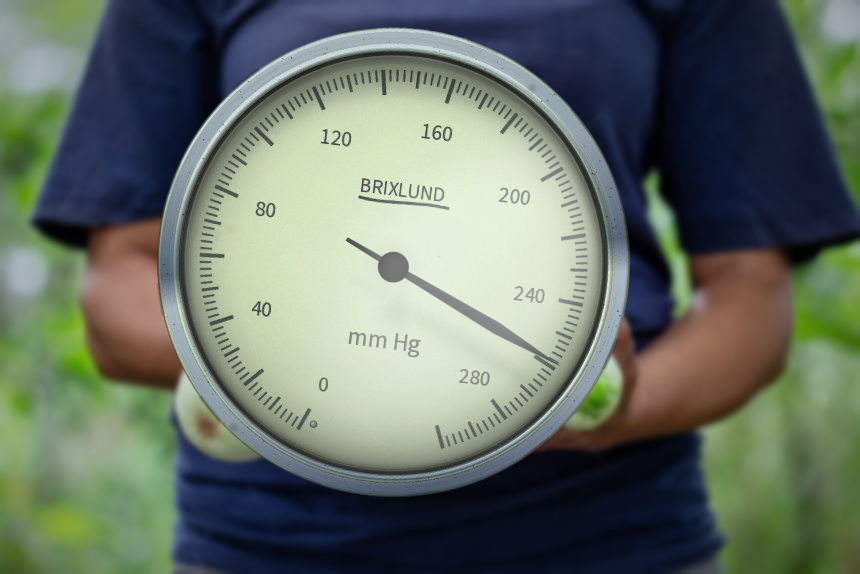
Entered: 258 mmHg
